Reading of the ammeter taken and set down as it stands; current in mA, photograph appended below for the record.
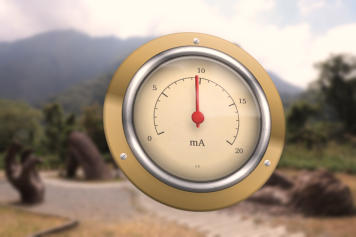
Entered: 9.5 mA
